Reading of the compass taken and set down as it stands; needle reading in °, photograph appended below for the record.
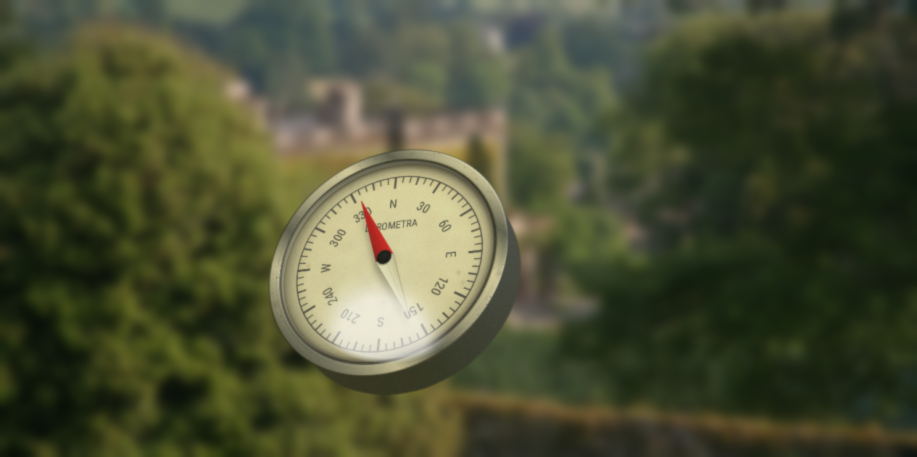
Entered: 335 °
